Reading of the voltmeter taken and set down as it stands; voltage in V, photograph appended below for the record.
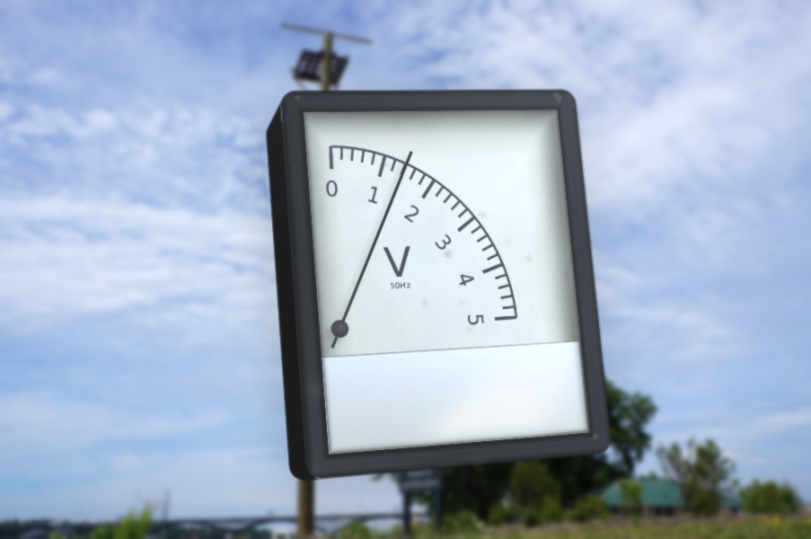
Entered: 1.4 V
